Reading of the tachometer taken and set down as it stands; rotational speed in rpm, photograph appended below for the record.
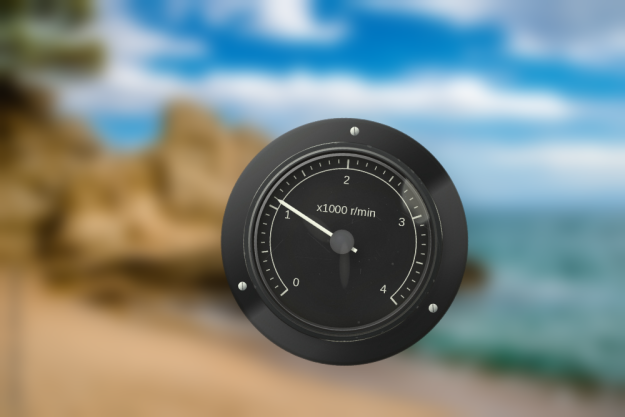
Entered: 1100 rpm
